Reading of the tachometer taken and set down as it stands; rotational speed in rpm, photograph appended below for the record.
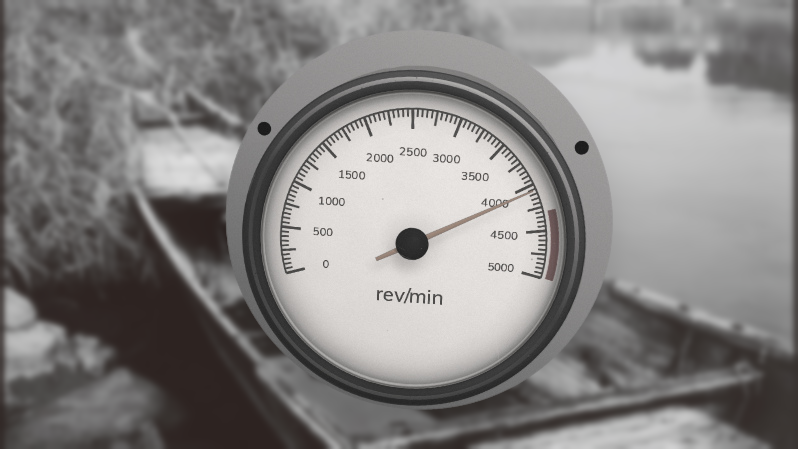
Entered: 4050 rpm
